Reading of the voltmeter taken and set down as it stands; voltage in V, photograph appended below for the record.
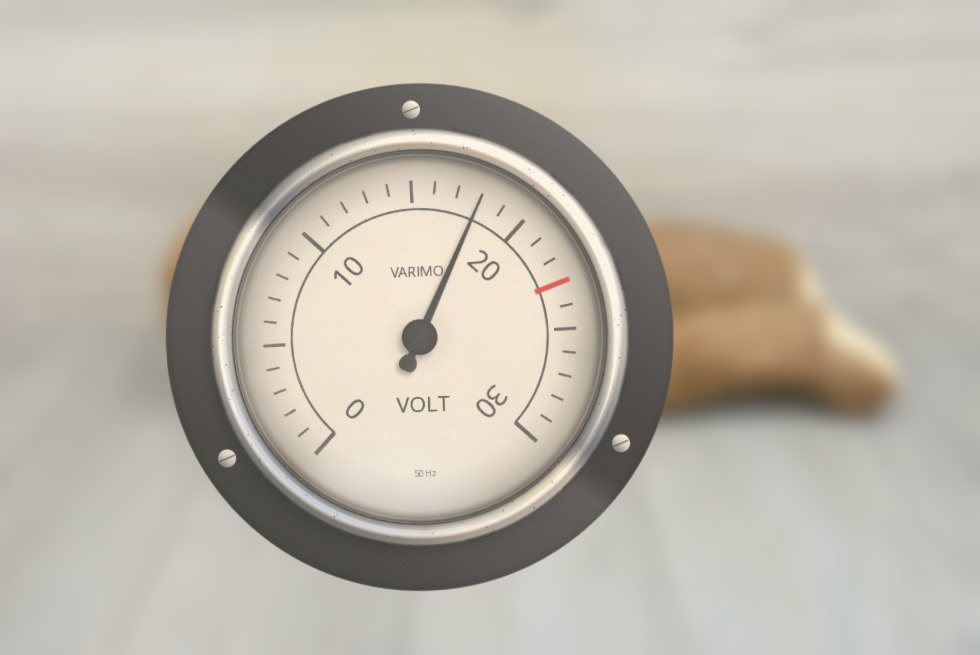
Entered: 18 V
